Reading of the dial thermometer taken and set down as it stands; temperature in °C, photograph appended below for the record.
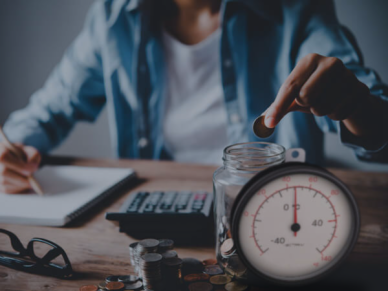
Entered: 8 °C
